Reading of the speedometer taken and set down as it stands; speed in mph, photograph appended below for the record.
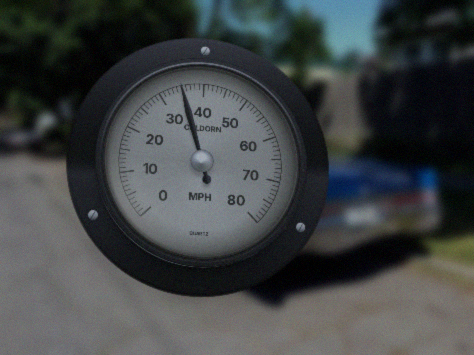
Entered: 35 mph
